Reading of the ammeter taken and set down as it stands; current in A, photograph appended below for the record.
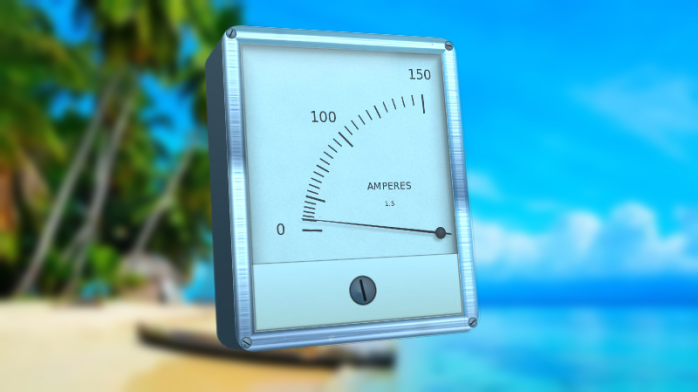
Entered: 25 A
